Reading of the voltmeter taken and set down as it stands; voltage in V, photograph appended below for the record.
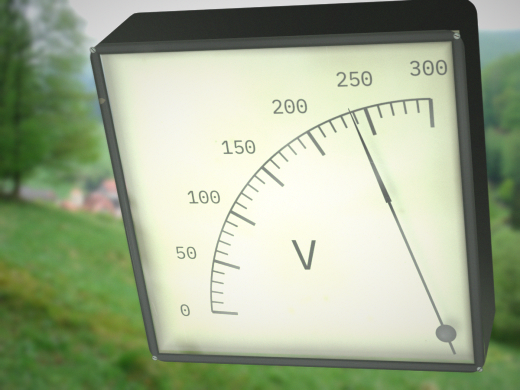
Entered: 240 V
